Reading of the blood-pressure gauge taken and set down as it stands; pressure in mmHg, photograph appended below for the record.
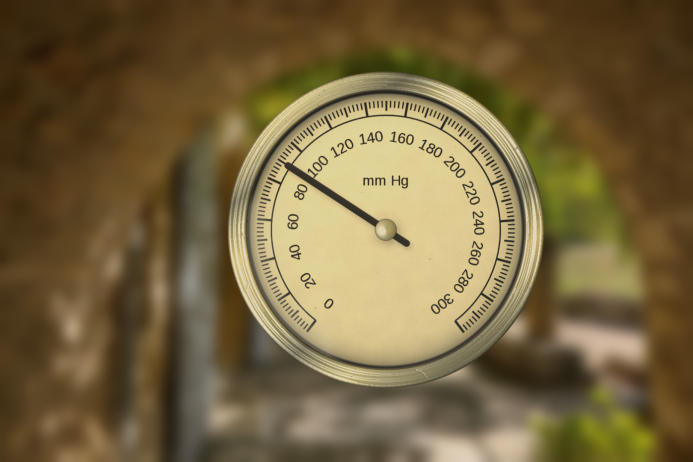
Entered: 90 mmHg
